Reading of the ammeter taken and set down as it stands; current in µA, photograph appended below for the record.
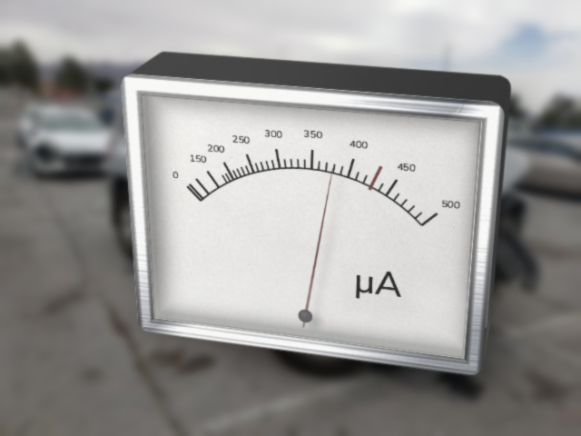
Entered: 380 µA
